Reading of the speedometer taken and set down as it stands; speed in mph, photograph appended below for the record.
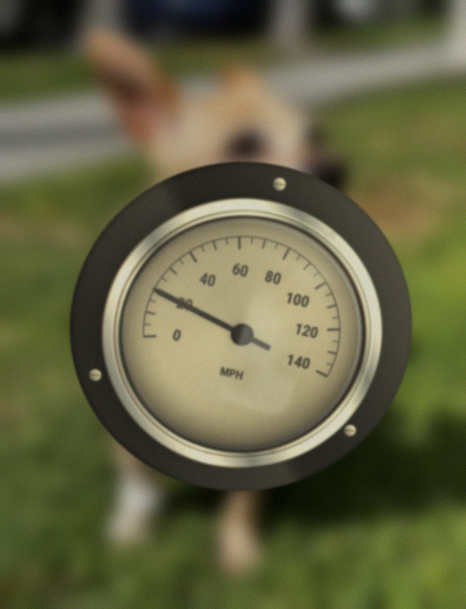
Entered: 20 mph
